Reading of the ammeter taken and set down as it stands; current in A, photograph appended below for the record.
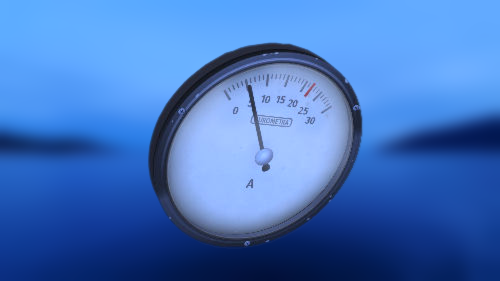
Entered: 5 A
